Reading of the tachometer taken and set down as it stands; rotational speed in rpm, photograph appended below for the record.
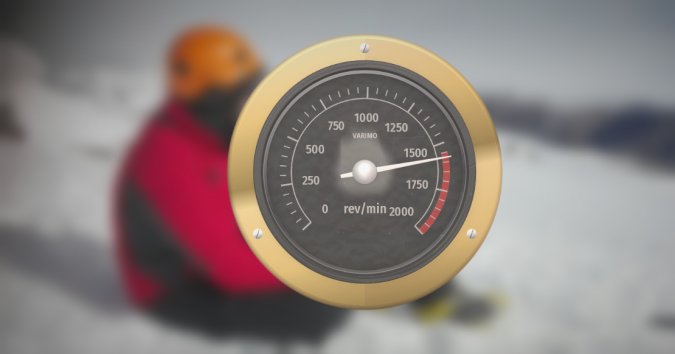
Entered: 1575 rpm
